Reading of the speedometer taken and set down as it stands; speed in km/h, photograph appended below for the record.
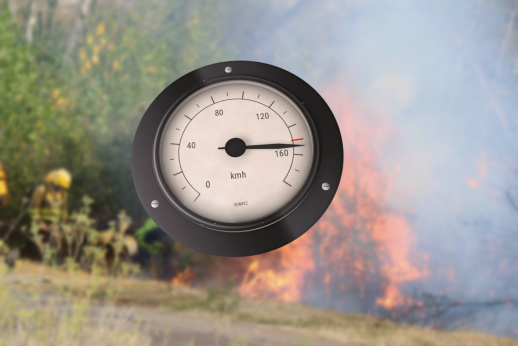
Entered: 155 km/h
